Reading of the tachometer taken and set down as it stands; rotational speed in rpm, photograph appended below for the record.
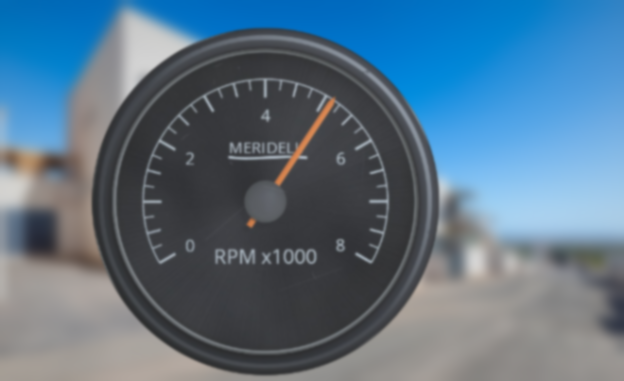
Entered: 5125 rpm
